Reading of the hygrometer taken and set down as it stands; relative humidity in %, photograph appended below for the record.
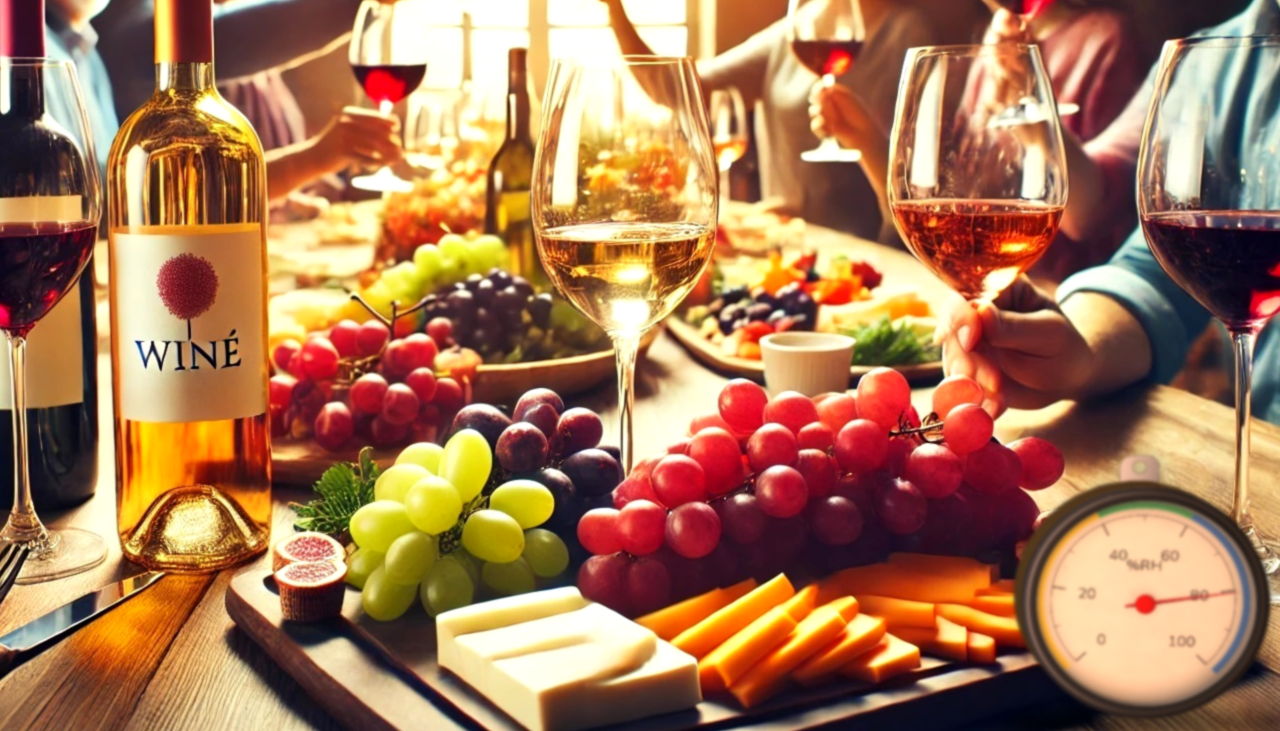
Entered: 80 %
